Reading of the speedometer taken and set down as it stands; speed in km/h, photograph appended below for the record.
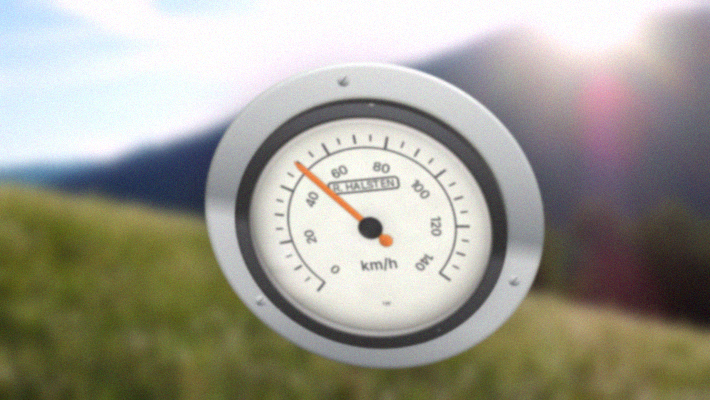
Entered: 50 km/h
